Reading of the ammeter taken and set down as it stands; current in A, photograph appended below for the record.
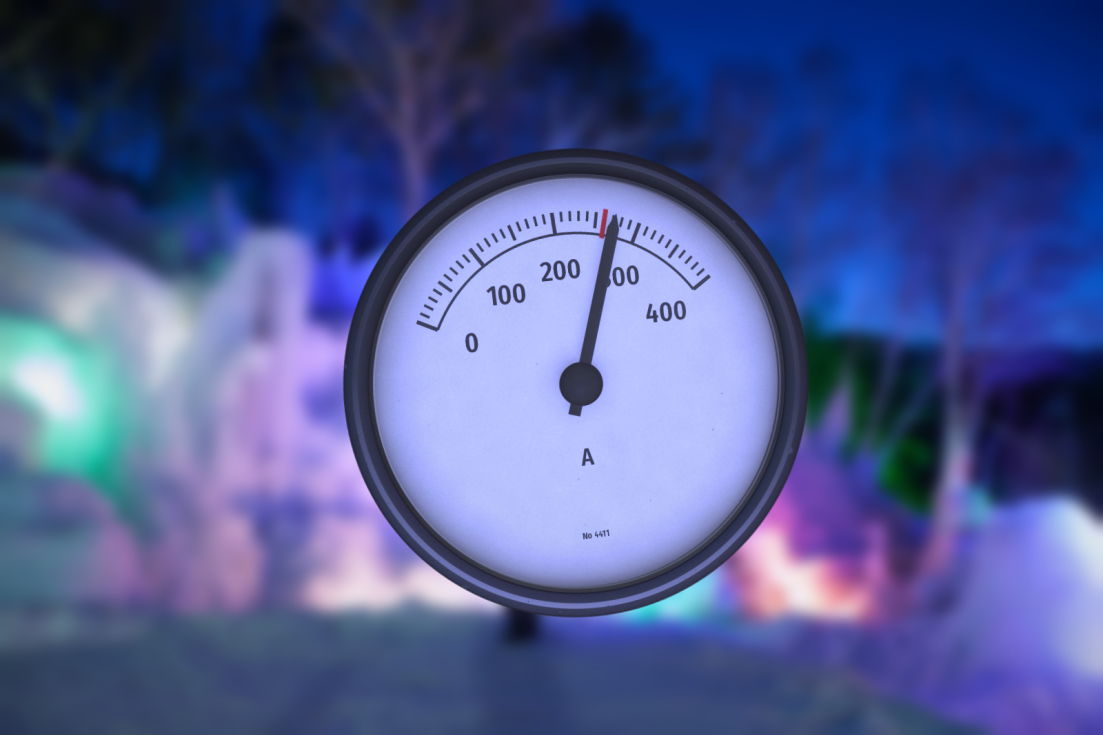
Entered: 270 A
